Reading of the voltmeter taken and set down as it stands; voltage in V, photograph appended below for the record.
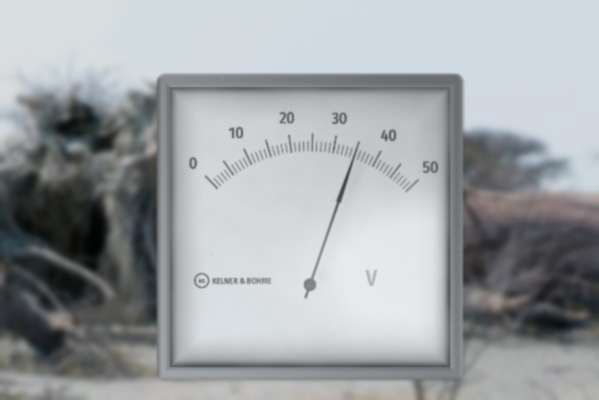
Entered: 35 V
